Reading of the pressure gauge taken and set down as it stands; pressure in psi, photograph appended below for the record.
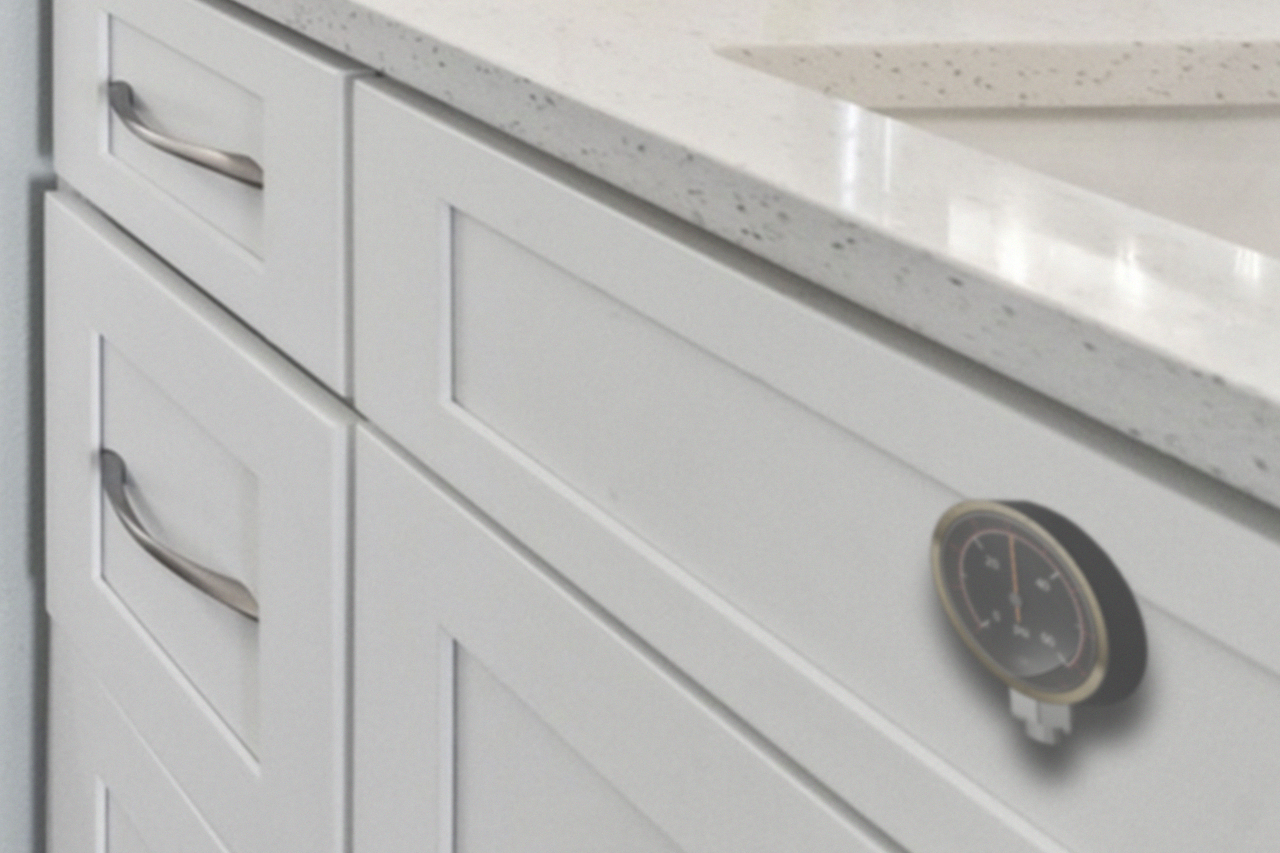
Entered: 30 psi
